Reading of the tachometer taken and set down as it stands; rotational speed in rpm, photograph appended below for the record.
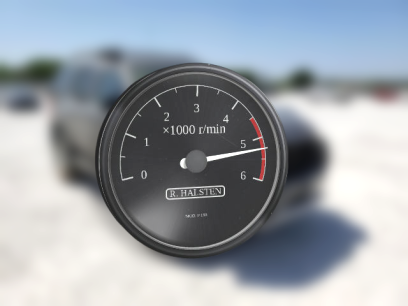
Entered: 5250 rpm
